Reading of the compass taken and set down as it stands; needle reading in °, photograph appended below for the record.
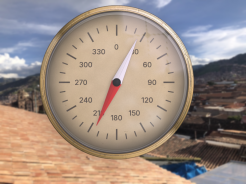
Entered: 205 °
